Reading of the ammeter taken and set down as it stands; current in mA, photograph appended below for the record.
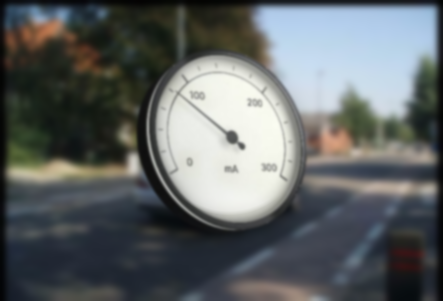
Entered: 80 mA
